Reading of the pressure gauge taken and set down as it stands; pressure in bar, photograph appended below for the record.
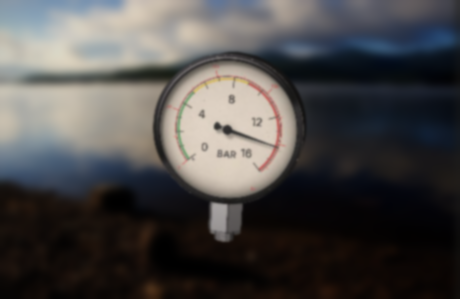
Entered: 14 bar
